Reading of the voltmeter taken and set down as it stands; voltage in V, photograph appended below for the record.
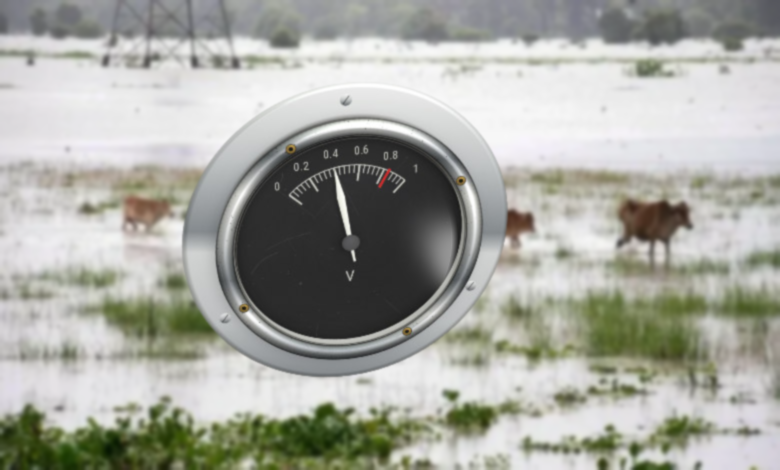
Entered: 0.4 V
